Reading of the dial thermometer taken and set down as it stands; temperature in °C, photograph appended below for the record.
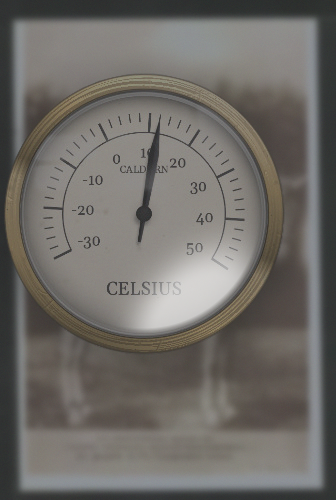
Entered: 12 °C
